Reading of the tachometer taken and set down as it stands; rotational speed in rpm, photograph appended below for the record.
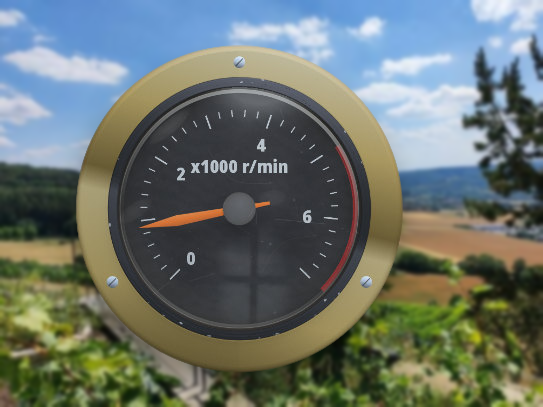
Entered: 900 rpm
